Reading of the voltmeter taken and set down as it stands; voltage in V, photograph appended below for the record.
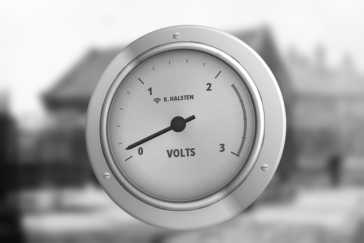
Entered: 0.1 V
